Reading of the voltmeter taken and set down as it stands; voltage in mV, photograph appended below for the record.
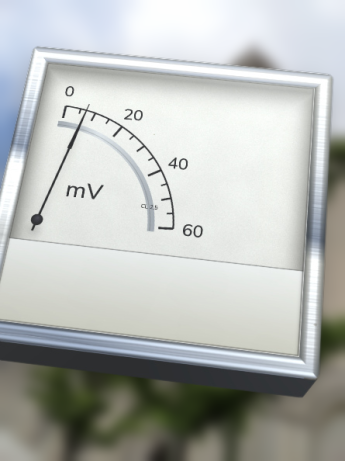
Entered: 7.5 mV
